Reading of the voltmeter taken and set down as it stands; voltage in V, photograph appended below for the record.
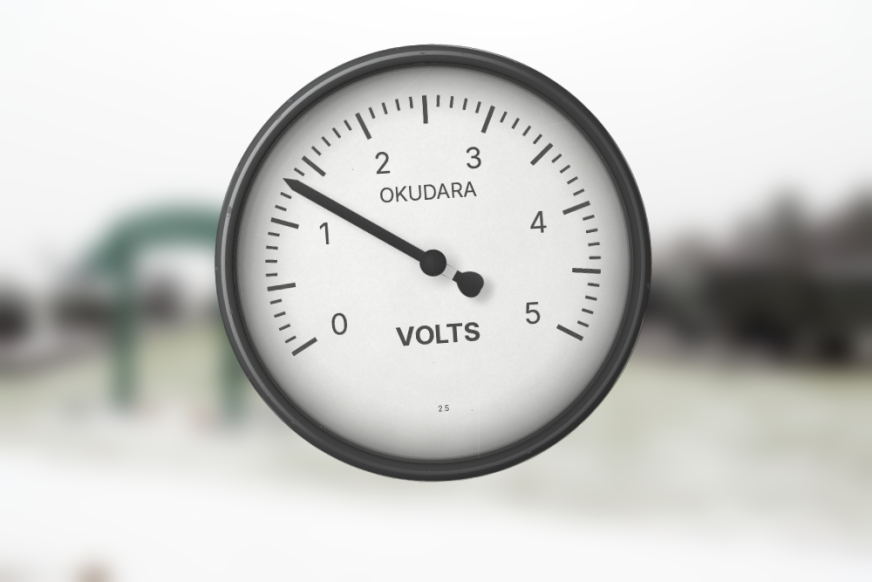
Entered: 1.3 V
